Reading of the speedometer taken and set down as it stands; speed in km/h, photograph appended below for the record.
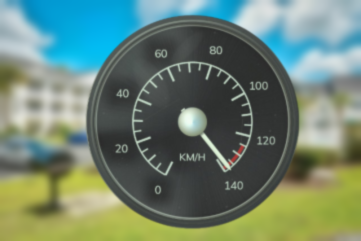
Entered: 137.5 km/h
